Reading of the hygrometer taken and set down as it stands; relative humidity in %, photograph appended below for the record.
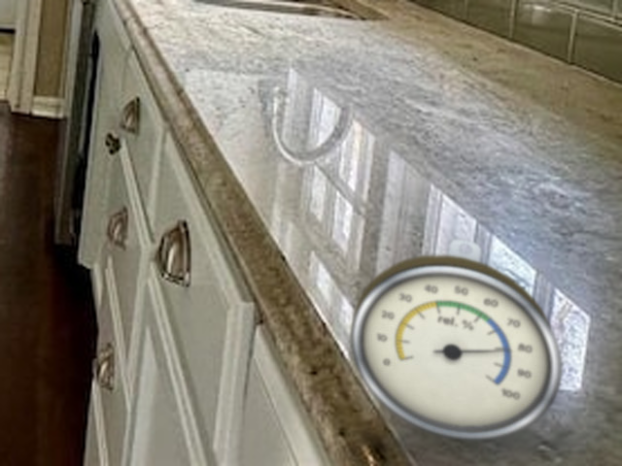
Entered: 80 %
